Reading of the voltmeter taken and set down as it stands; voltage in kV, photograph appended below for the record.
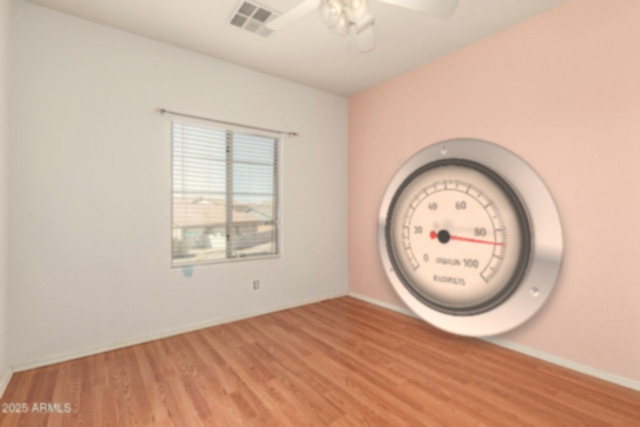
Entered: 85 kV
